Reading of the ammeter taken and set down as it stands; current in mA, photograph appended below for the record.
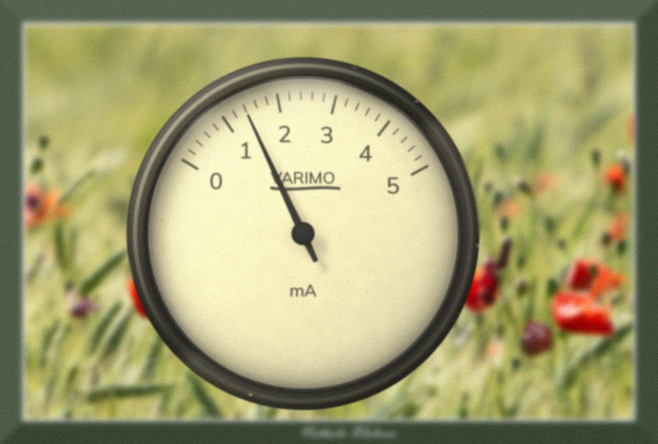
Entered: 1.4 mA
